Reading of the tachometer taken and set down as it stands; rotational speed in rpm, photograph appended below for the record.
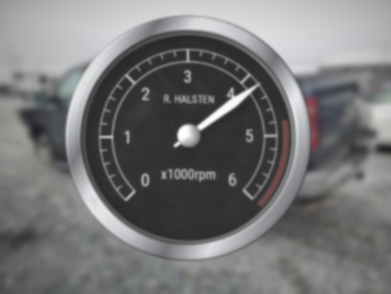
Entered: 4200 rpm
